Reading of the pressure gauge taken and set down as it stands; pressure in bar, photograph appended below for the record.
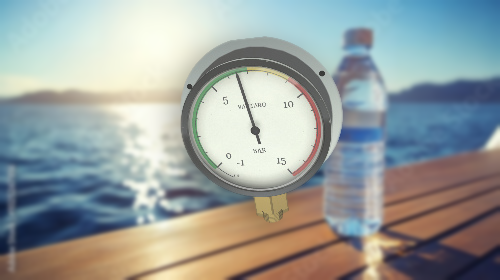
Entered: 6.5 bar
